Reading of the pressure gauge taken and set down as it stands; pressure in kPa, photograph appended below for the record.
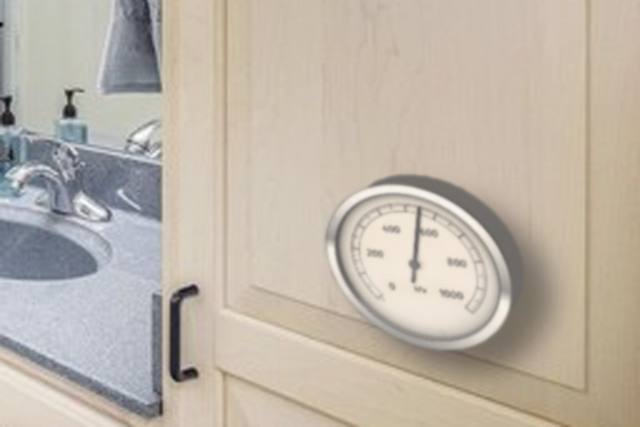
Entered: 550 kPa
